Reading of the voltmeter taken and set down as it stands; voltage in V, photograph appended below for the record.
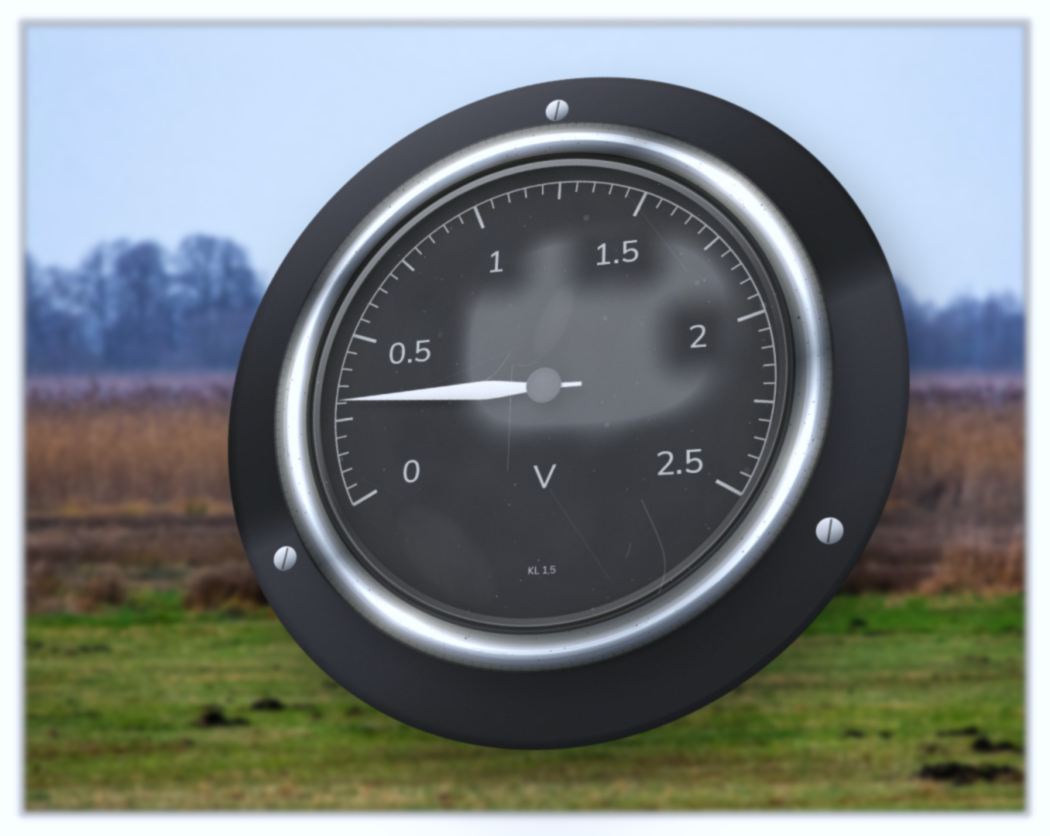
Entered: 0.3 V
